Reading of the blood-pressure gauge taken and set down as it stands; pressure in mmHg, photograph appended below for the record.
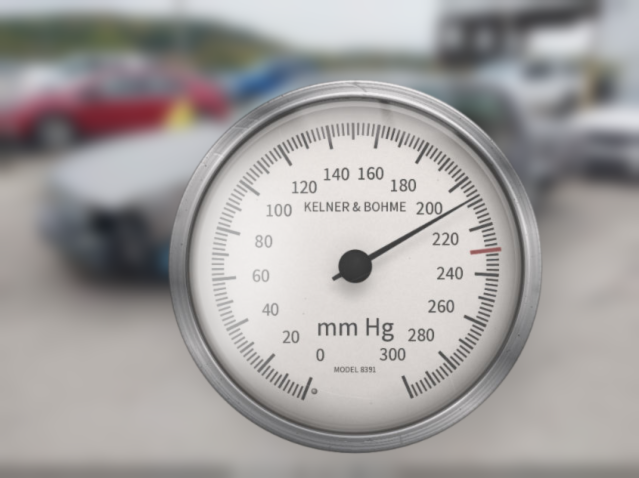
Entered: 208 mmHg
